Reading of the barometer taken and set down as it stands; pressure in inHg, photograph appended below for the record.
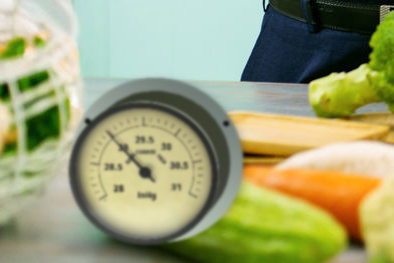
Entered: 29 inHg
